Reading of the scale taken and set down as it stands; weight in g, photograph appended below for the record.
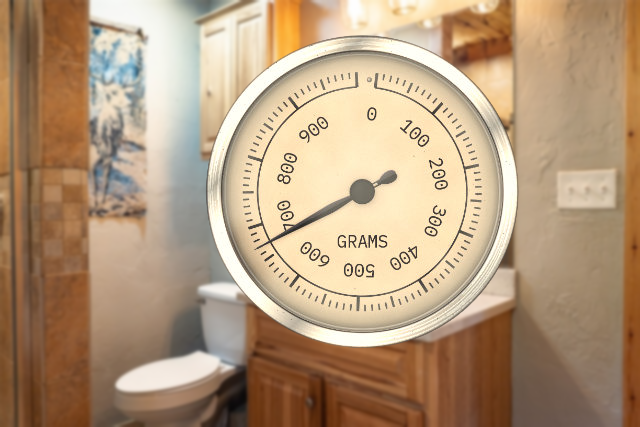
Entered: 670 g
